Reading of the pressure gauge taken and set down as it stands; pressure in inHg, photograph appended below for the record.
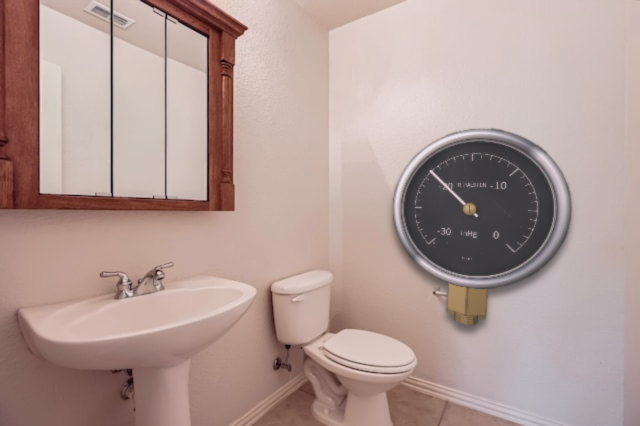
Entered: -20 inHg
